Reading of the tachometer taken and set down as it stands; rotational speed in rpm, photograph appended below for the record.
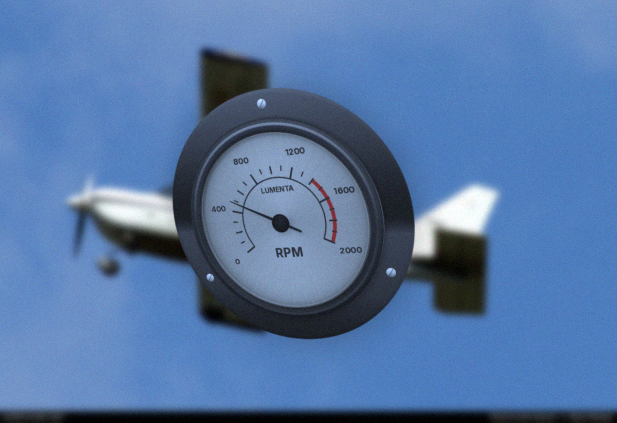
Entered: 500 rpm
